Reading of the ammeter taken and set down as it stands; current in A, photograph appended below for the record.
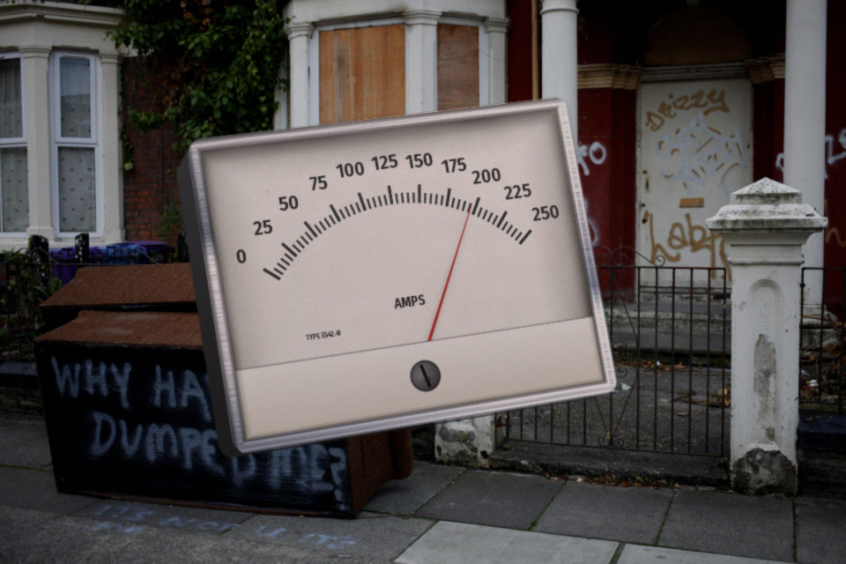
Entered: 195 A
